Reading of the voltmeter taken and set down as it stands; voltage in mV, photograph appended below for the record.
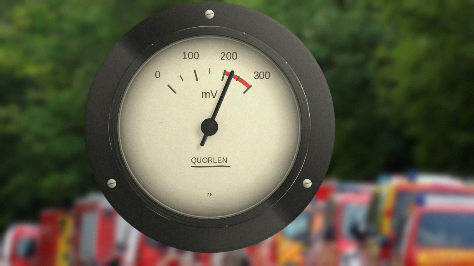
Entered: 225 mV
